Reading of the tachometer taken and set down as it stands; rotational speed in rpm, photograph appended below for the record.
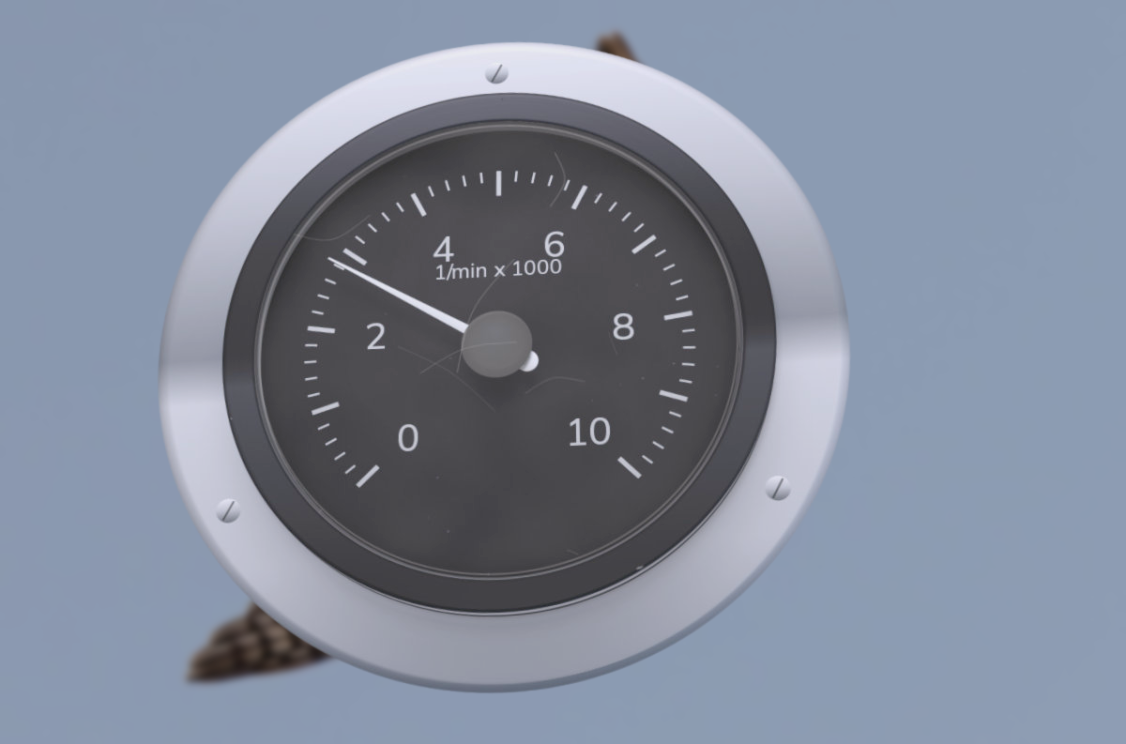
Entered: 2800 rpm
